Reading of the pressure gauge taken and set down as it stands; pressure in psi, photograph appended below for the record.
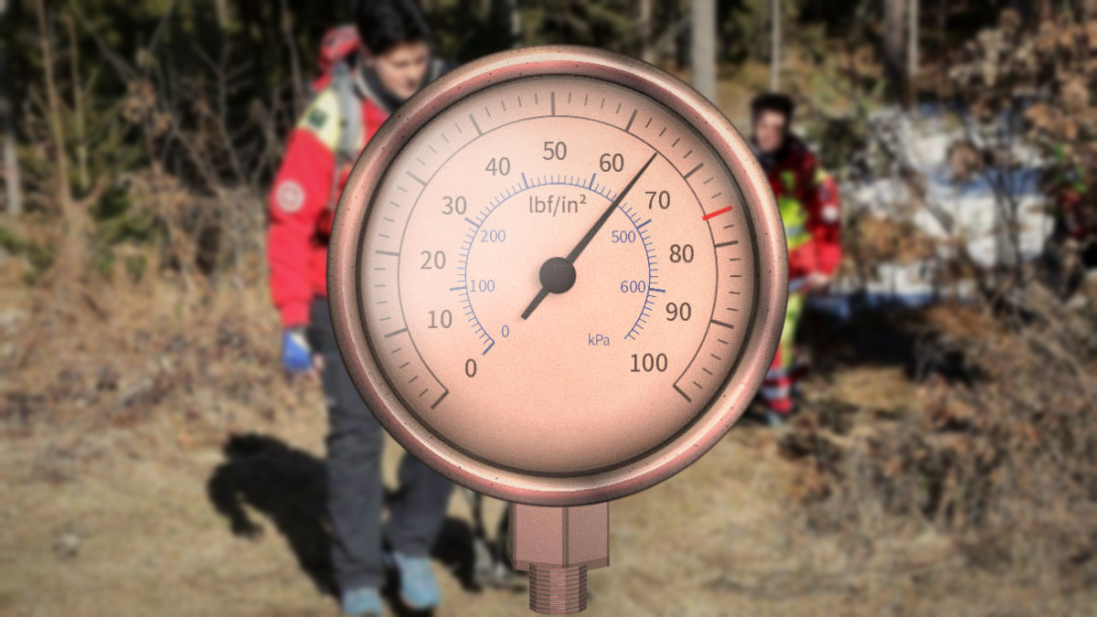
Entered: 65 psi
